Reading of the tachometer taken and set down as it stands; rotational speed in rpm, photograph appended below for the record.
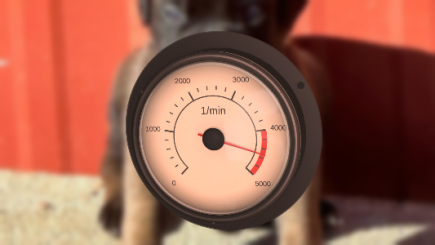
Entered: 4500 rpm
